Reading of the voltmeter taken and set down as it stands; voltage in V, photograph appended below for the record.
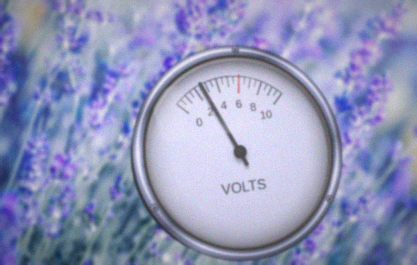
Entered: 2.5 V
